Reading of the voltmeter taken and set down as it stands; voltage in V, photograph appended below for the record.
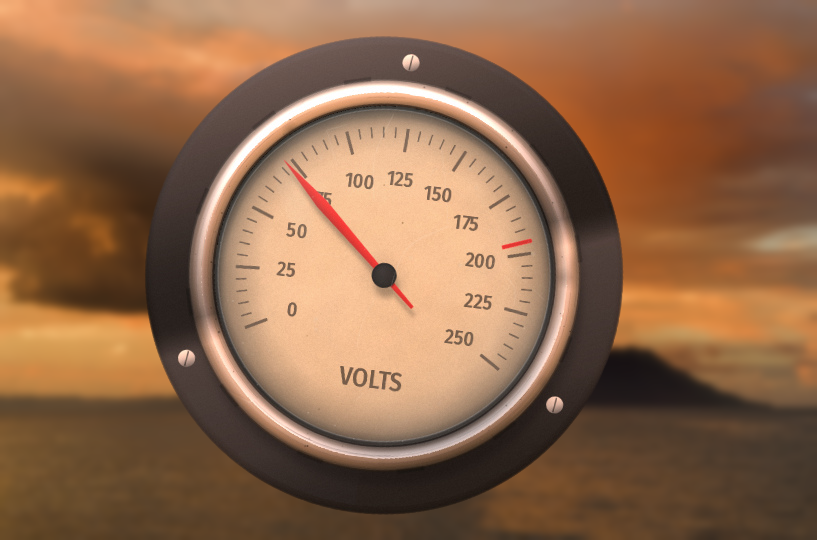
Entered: 72.5 V
